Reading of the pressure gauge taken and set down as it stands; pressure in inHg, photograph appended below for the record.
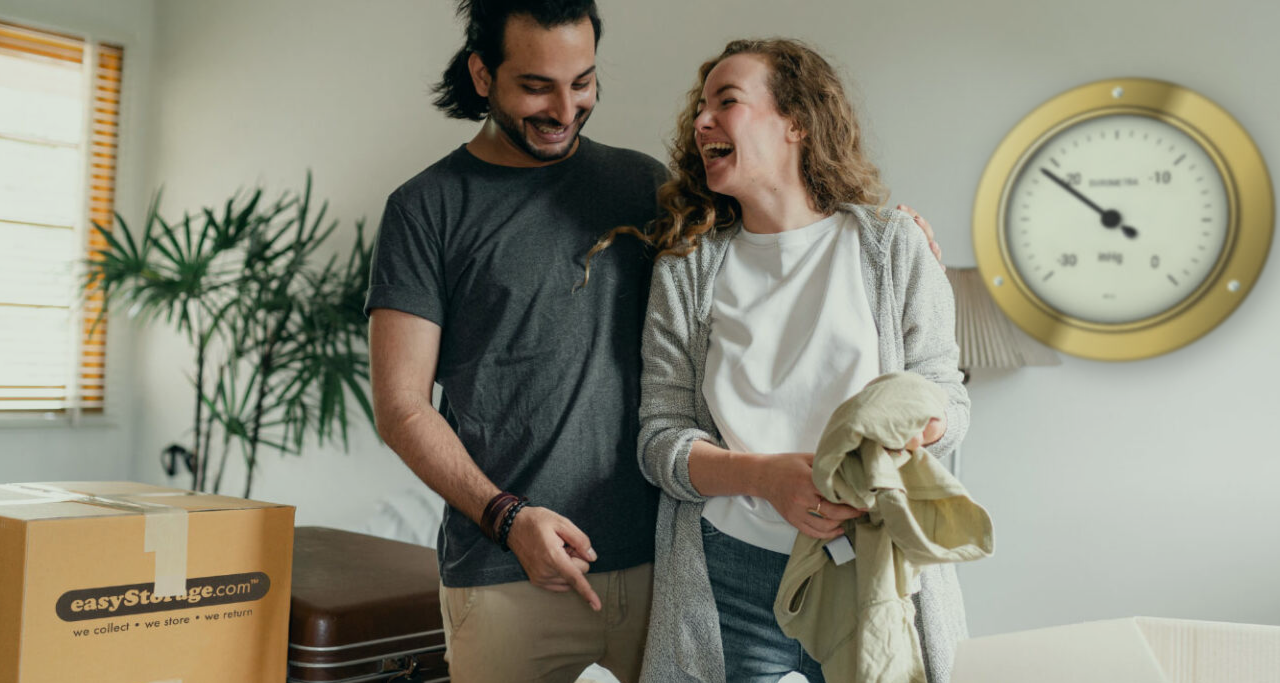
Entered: -21 inHg
